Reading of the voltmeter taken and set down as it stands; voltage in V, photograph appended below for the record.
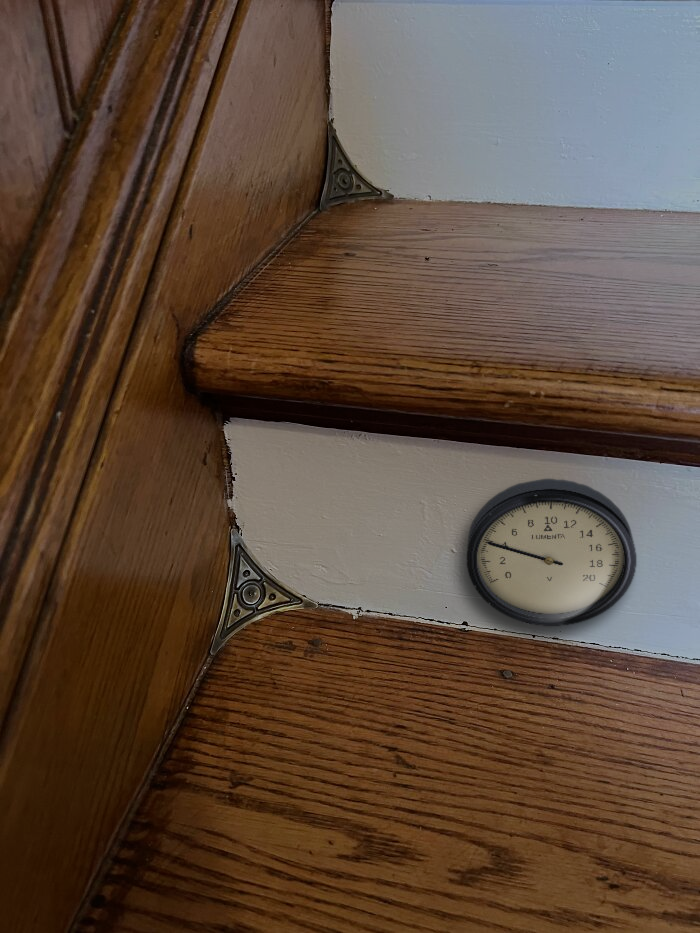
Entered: 4 V
